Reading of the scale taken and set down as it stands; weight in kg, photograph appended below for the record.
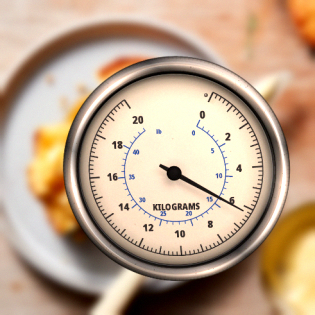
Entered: 6.2 kg
